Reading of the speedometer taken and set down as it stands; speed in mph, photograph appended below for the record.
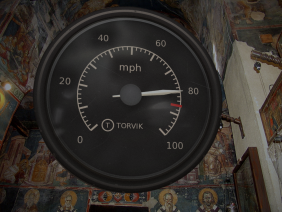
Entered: 80 mph
